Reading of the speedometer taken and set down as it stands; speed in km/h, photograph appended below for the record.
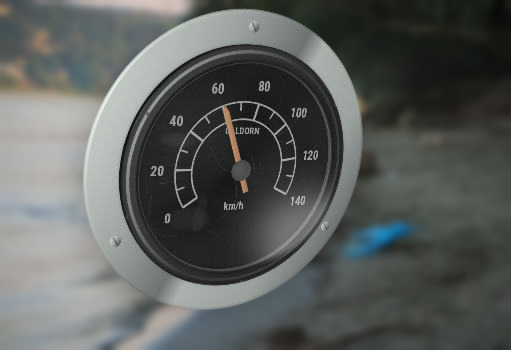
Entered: 60 km/h
